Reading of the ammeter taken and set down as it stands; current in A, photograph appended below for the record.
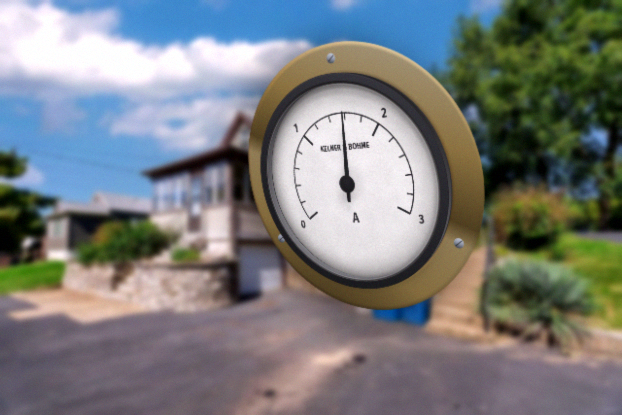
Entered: 1.6 A
